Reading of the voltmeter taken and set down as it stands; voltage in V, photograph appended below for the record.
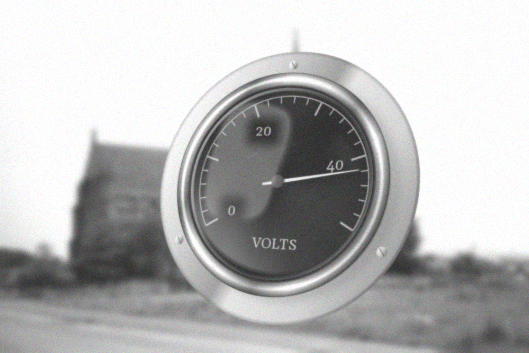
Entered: 42 V
